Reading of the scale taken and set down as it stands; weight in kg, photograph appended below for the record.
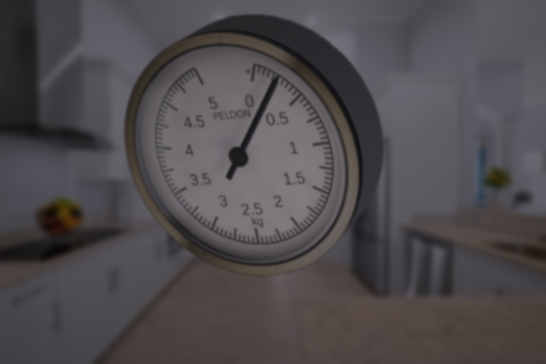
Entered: 0.25 kg
